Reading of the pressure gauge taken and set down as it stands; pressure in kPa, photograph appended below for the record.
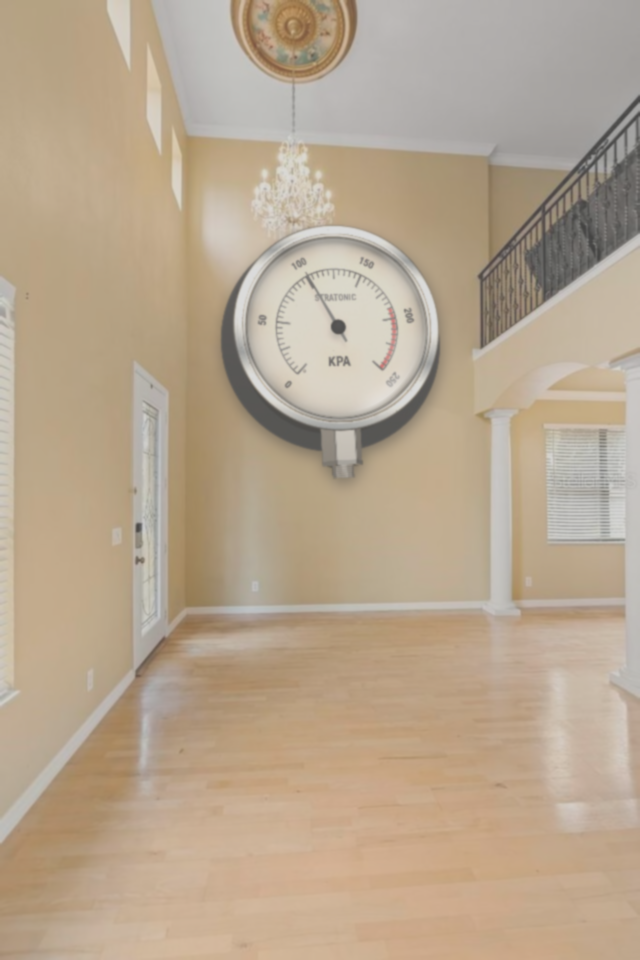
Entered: 100 kPa
